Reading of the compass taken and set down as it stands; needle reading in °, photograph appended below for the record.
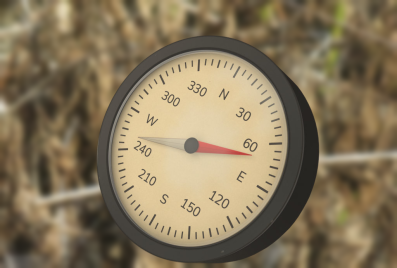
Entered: 70 °
